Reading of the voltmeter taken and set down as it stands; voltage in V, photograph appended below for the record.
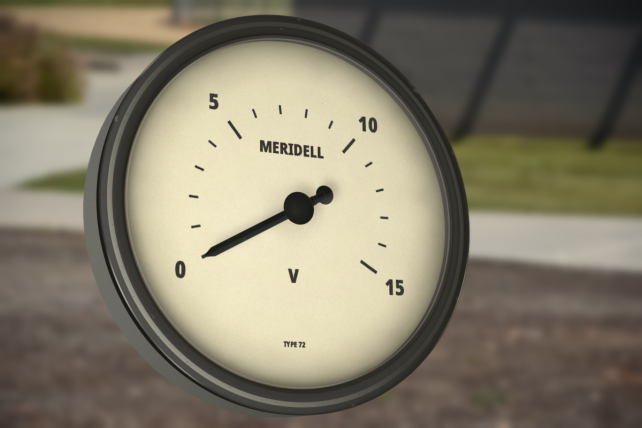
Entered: 0 V
